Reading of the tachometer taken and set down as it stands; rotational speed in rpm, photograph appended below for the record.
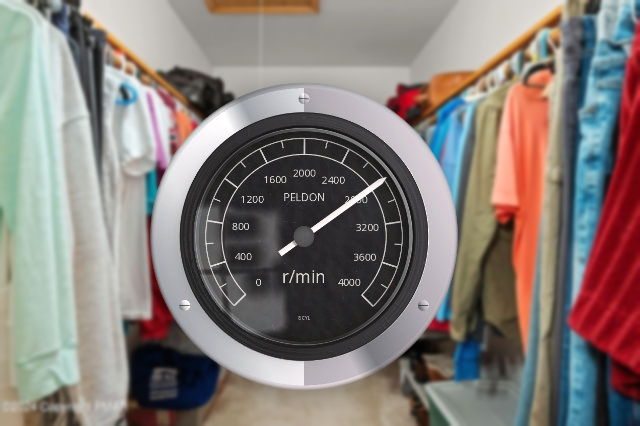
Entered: 2800 rpm
